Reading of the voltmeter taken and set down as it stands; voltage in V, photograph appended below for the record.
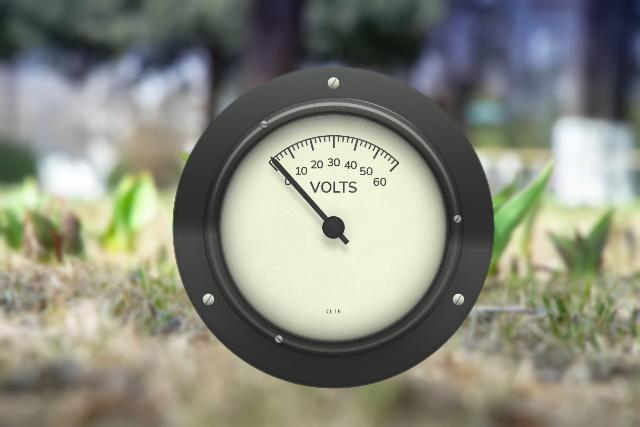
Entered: 2 V
